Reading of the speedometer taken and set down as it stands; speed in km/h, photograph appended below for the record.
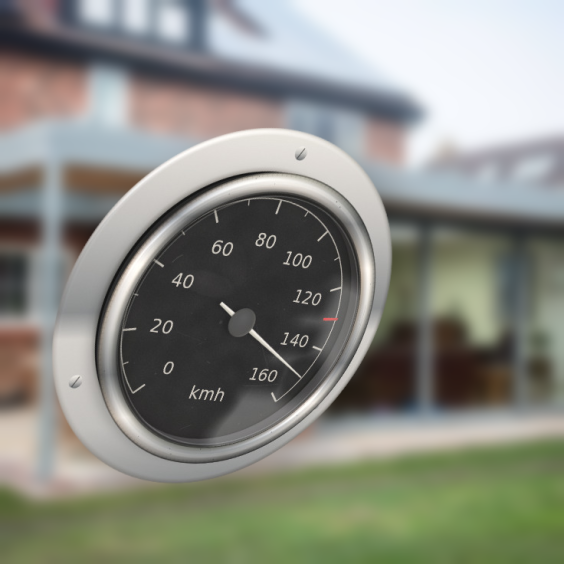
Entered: 150 km/h
